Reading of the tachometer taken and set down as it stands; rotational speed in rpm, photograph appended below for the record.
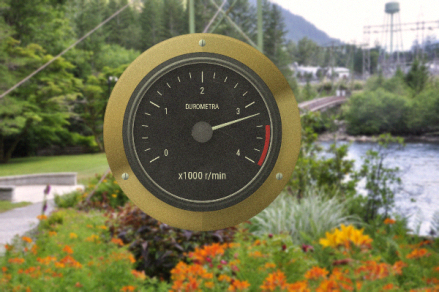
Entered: 3200 rpm
